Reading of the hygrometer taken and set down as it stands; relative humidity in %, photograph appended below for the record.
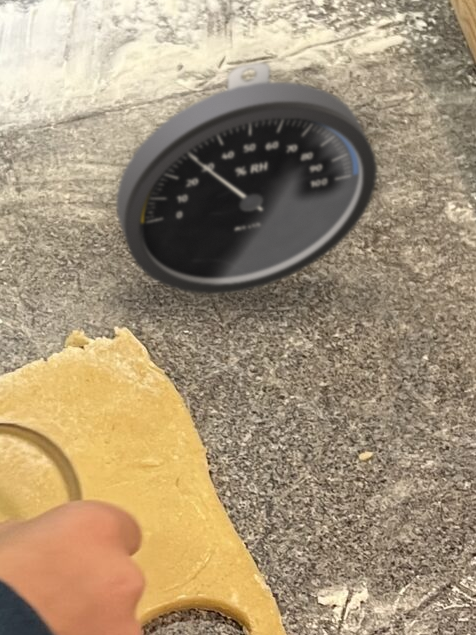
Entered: 30 %
